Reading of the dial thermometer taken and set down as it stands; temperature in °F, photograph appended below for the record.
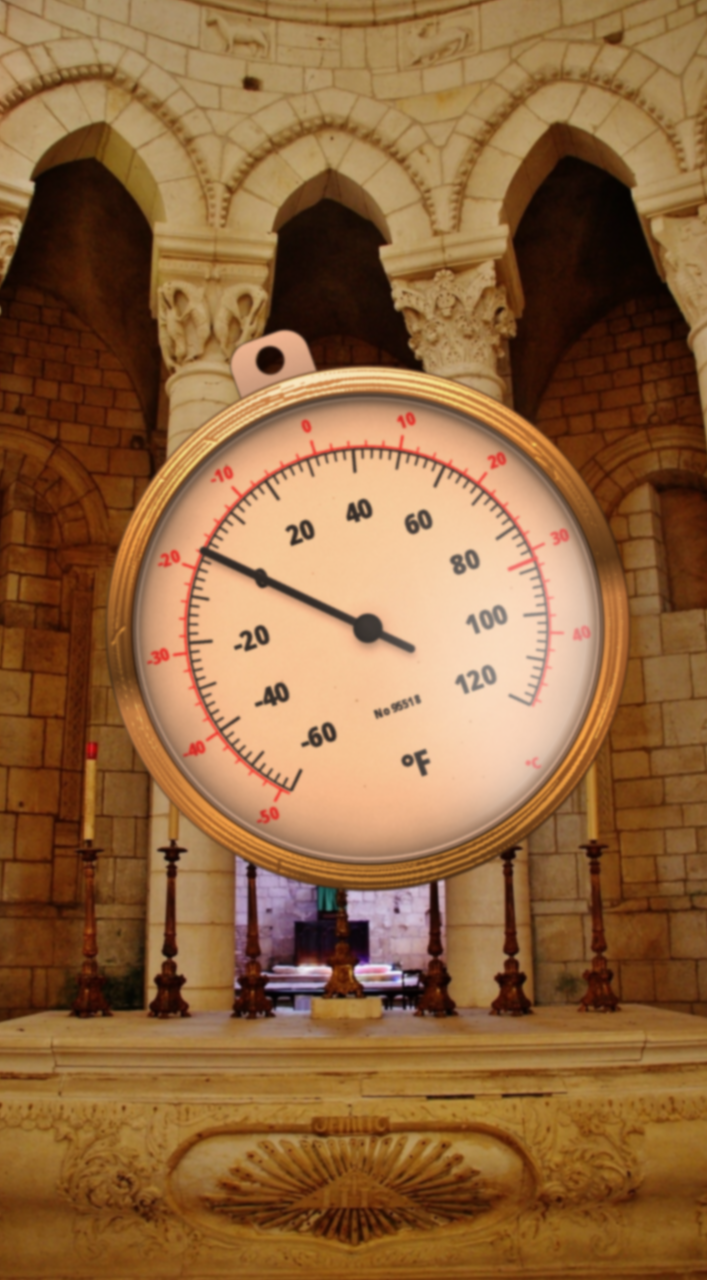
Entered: 0 °F
